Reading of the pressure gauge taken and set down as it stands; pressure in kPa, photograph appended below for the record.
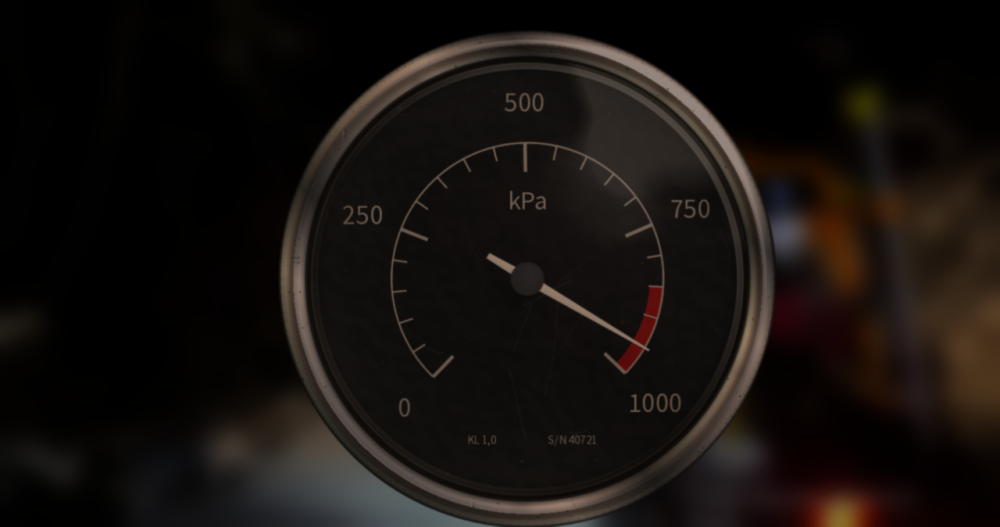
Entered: 950 kPa
